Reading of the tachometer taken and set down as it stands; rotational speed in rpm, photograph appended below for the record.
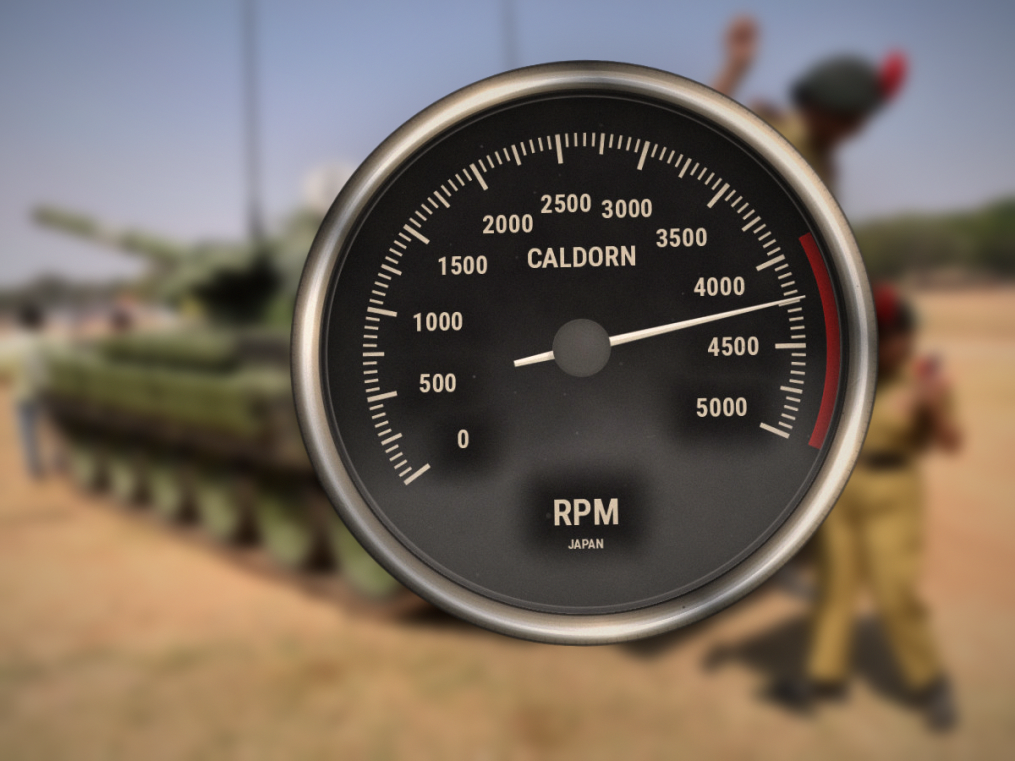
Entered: 4250 rpm
